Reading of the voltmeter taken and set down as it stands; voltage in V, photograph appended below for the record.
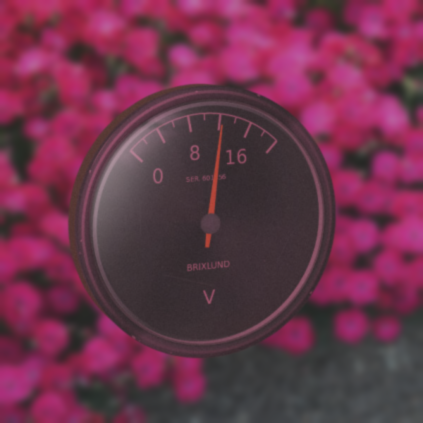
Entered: 12 V
